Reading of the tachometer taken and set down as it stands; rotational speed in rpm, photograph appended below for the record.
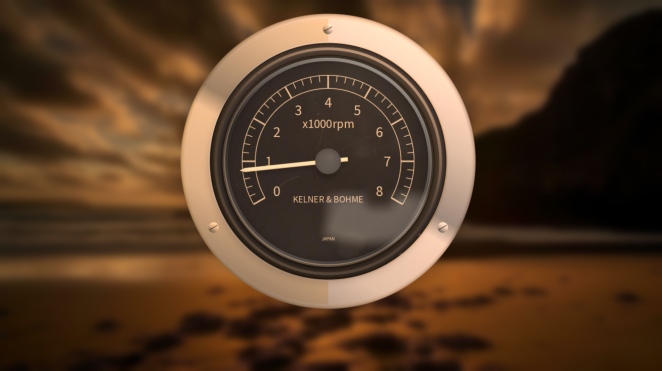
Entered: 800 rpm
